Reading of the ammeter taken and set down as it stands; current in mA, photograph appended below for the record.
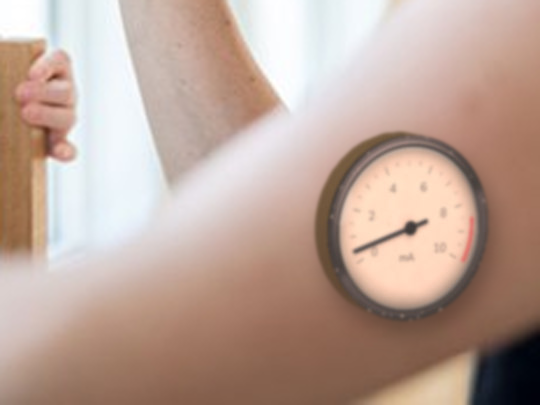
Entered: 0.5 mA
